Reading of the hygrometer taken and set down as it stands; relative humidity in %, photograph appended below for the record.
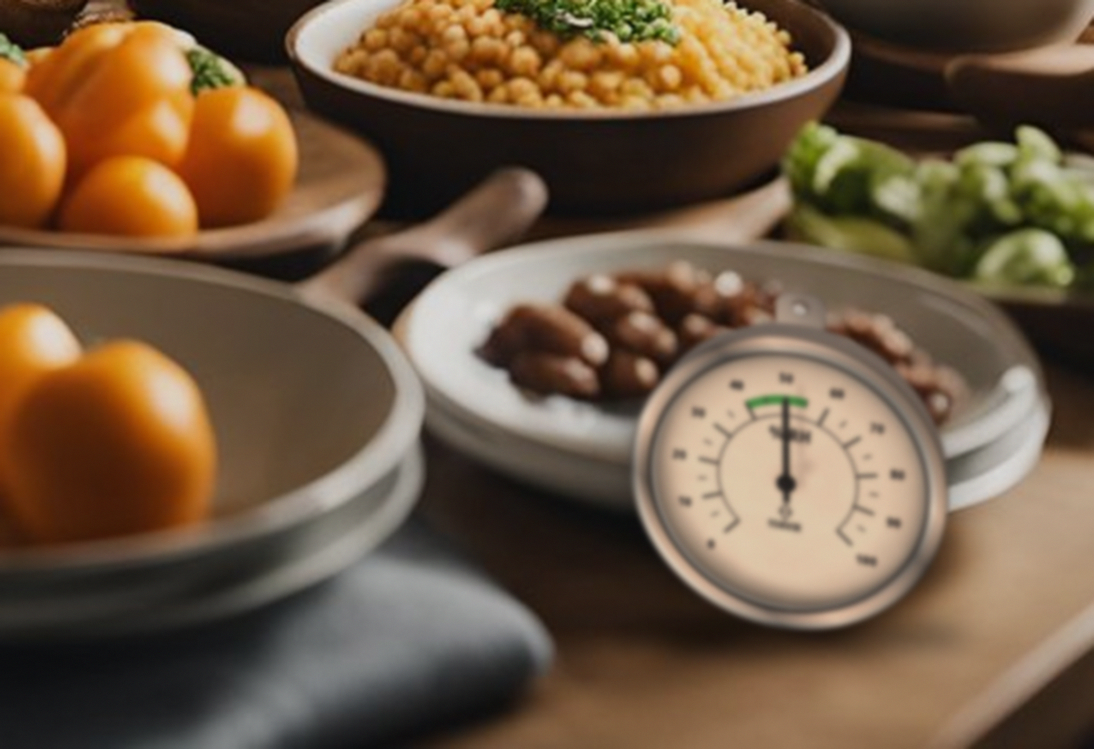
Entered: 50 %
